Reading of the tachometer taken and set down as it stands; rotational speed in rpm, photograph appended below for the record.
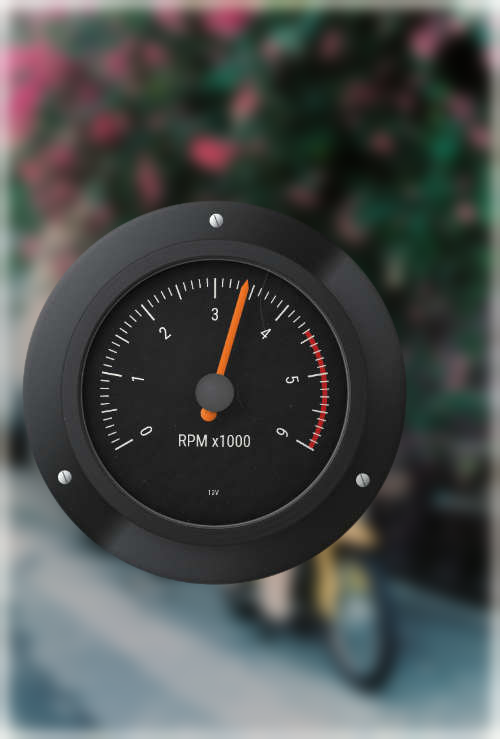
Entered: 3400 rpm
